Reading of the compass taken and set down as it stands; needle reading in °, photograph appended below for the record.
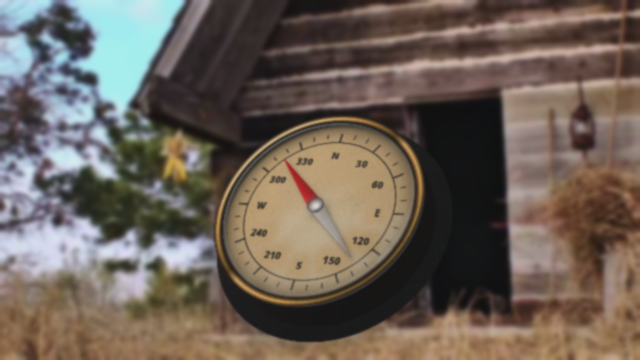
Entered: 315 °
